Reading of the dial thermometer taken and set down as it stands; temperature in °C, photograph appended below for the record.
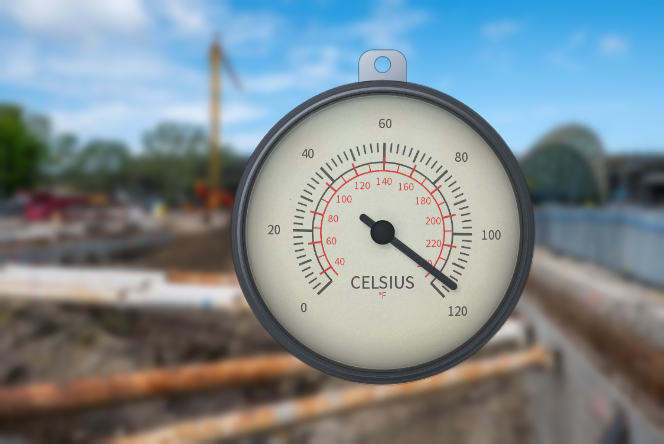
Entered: 116 °C
